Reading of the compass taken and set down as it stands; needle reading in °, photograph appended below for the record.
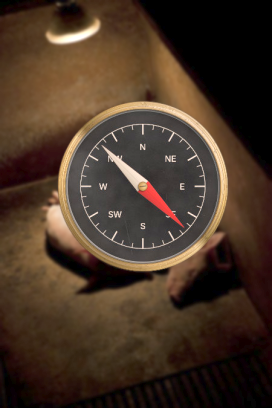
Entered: 135 °
